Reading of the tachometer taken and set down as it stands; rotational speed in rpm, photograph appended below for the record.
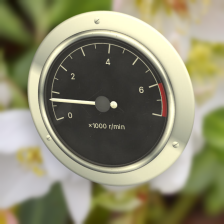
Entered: 750 rpm
